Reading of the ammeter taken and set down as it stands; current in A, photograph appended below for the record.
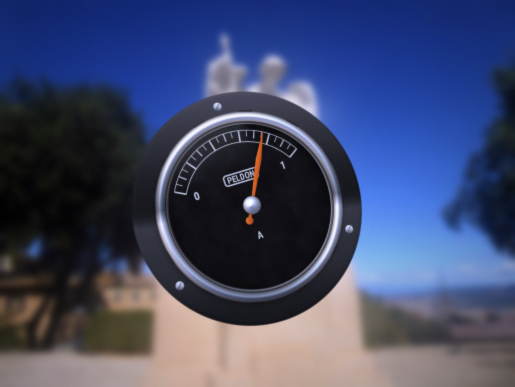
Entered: 0.75 A
